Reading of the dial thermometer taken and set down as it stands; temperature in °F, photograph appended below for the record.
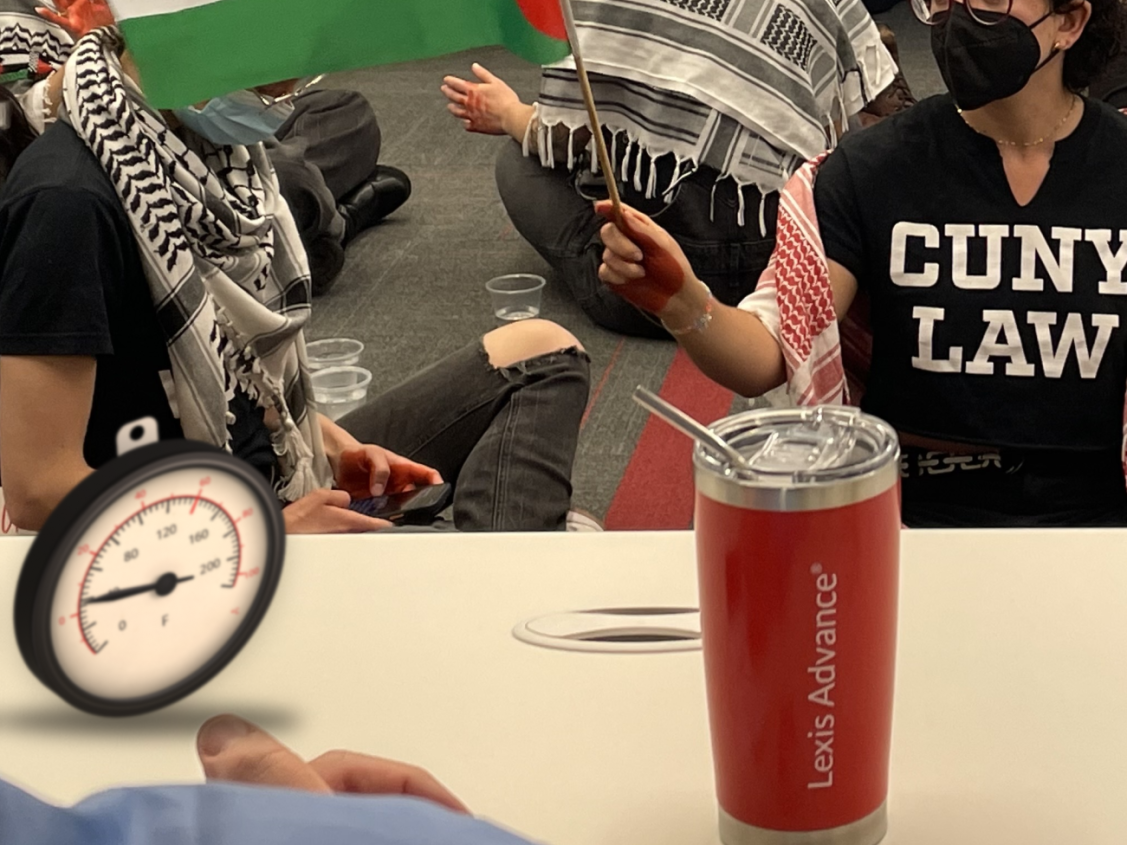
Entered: 40 °F
